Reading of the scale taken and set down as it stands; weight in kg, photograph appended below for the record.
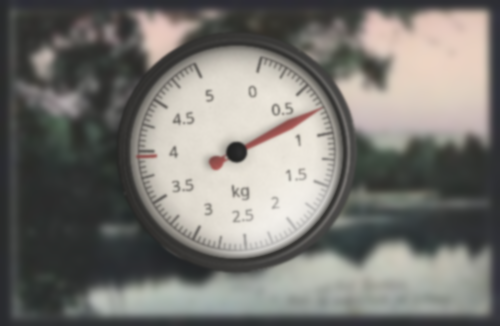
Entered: 0.75 kg
